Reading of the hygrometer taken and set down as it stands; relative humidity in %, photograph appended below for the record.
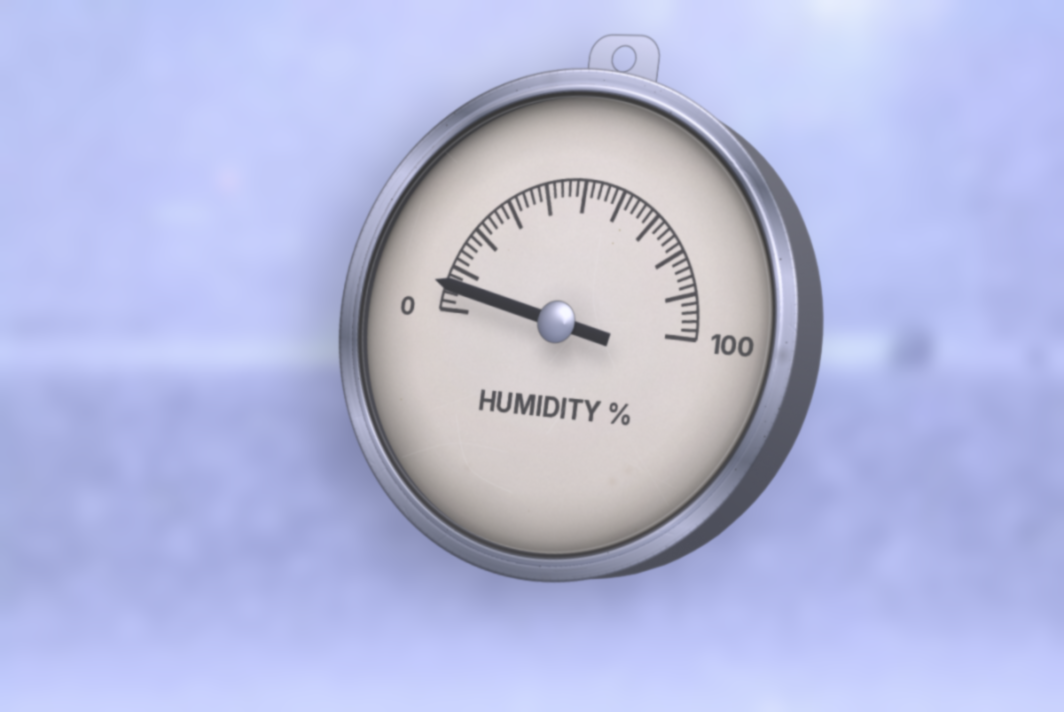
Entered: 6 %
